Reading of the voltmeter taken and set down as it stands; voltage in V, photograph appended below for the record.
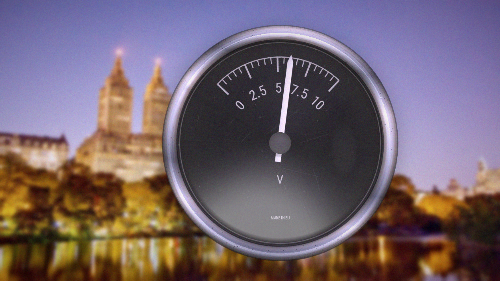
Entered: 6 V
